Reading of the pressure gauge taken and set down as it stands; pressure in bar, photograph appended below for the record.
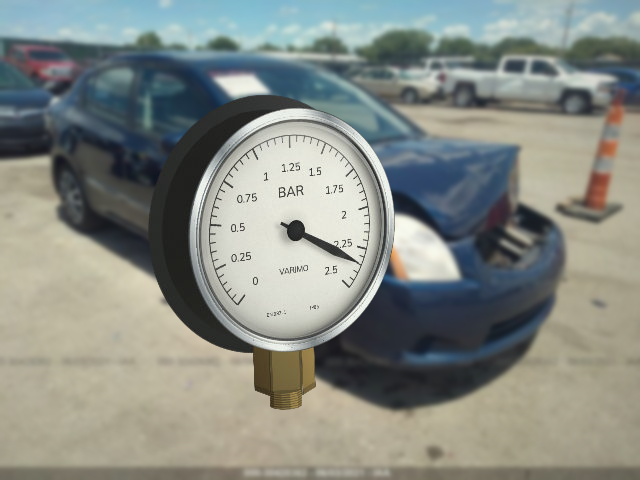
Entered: 2.35 bar
